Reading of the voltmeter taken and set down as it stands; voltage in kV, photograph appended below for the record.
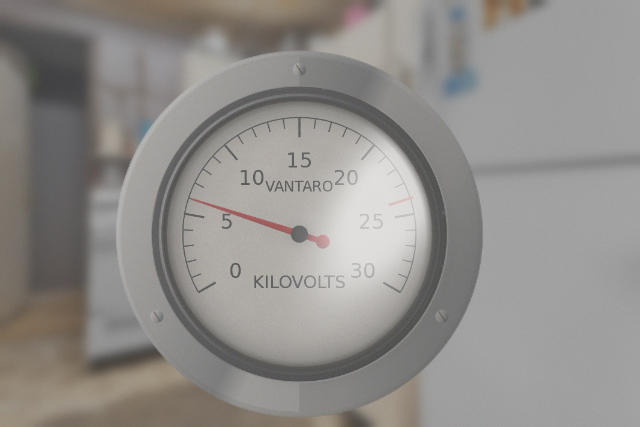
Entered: 6 kV
